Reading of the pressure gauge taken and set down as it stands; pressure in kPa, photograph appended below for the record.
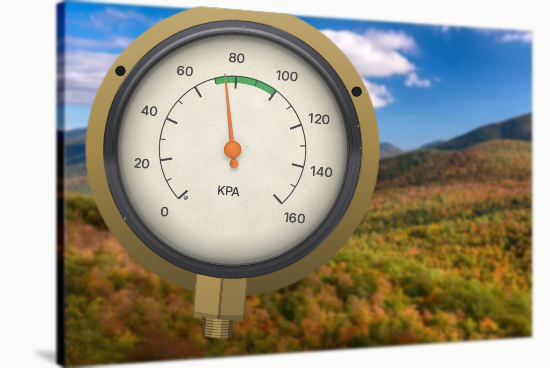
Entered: 75 kPa
